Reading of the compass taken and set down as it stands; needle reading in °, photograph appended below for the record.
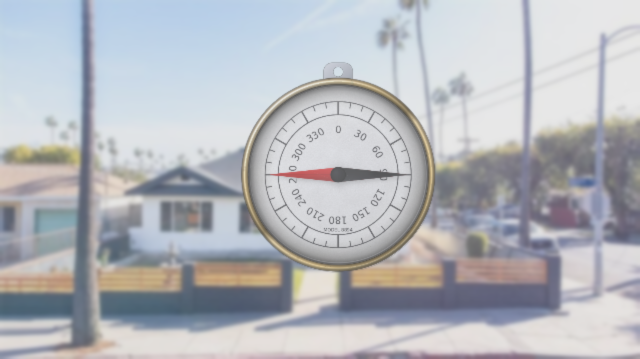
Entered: 270 °
